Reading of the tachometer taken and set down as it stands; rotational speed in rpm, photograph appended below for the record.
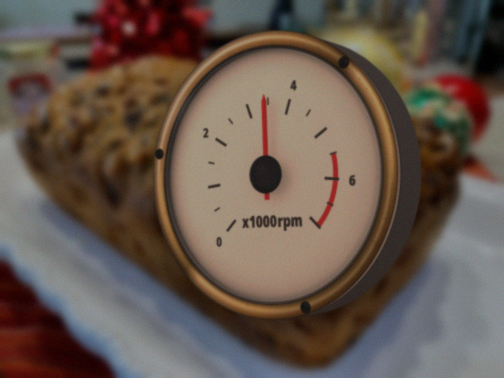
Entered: 3500 rpm
